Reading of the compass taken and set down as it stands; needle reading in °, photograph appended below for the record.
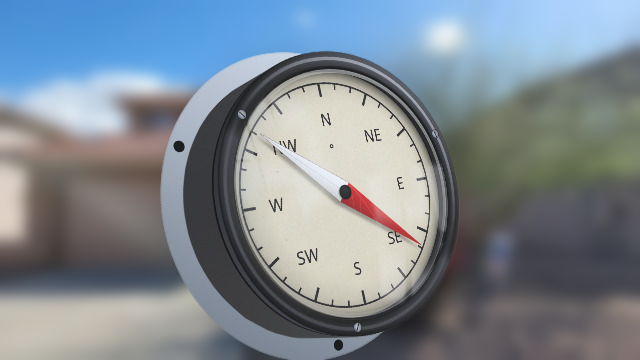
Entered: 130 °
